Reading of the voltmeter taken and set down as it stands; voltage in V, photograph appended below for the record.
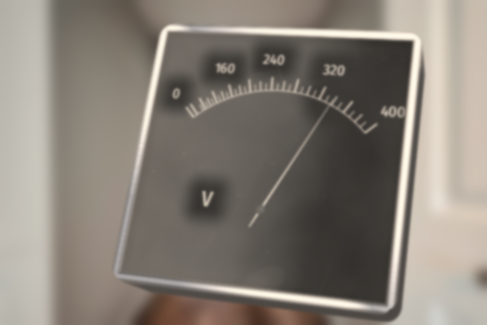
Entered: 340 V
